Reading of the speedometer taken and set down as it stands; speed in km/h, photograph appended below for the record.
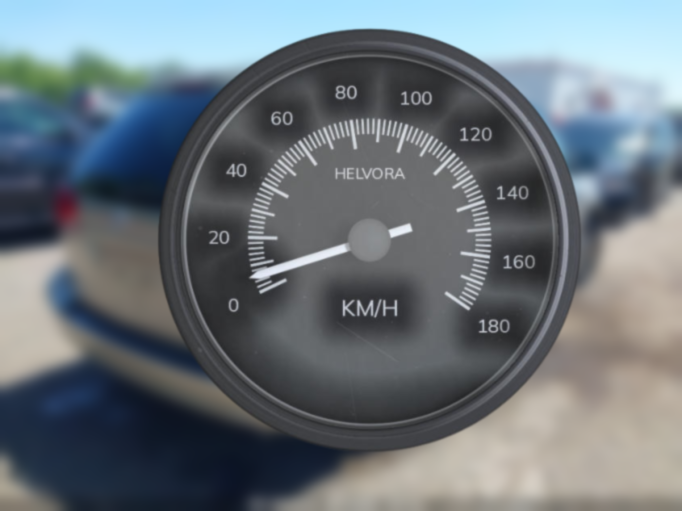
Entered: 6 km/h
